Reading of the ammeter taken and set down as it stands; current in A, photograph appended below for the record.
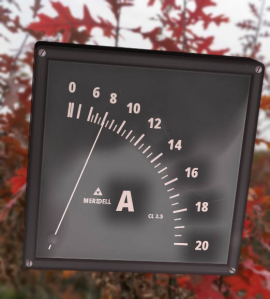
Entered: 8 A
